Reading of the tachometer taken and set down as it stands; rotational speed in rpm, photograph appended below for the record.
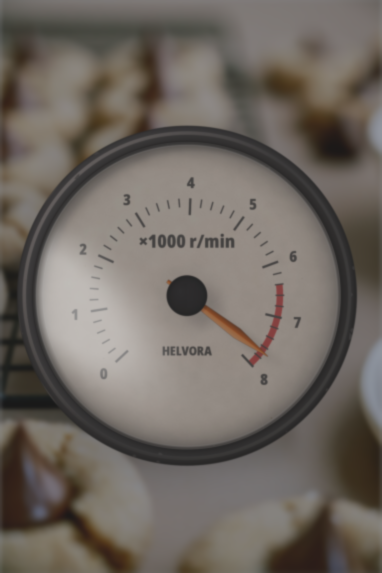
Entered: 7700 rpm
